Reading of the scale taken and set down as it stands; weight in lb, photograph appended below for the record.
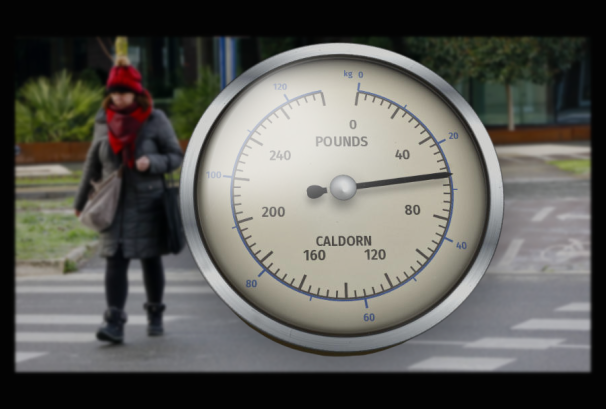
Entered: 60 lb
